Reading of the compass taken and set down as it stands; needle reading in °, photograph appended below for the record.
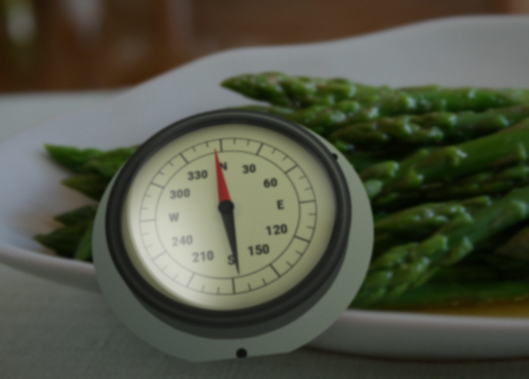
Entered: 355 °
